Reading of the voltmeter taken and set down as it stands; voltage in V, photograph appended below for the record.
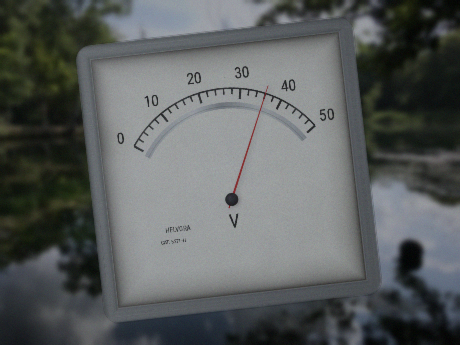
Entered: 36 V
